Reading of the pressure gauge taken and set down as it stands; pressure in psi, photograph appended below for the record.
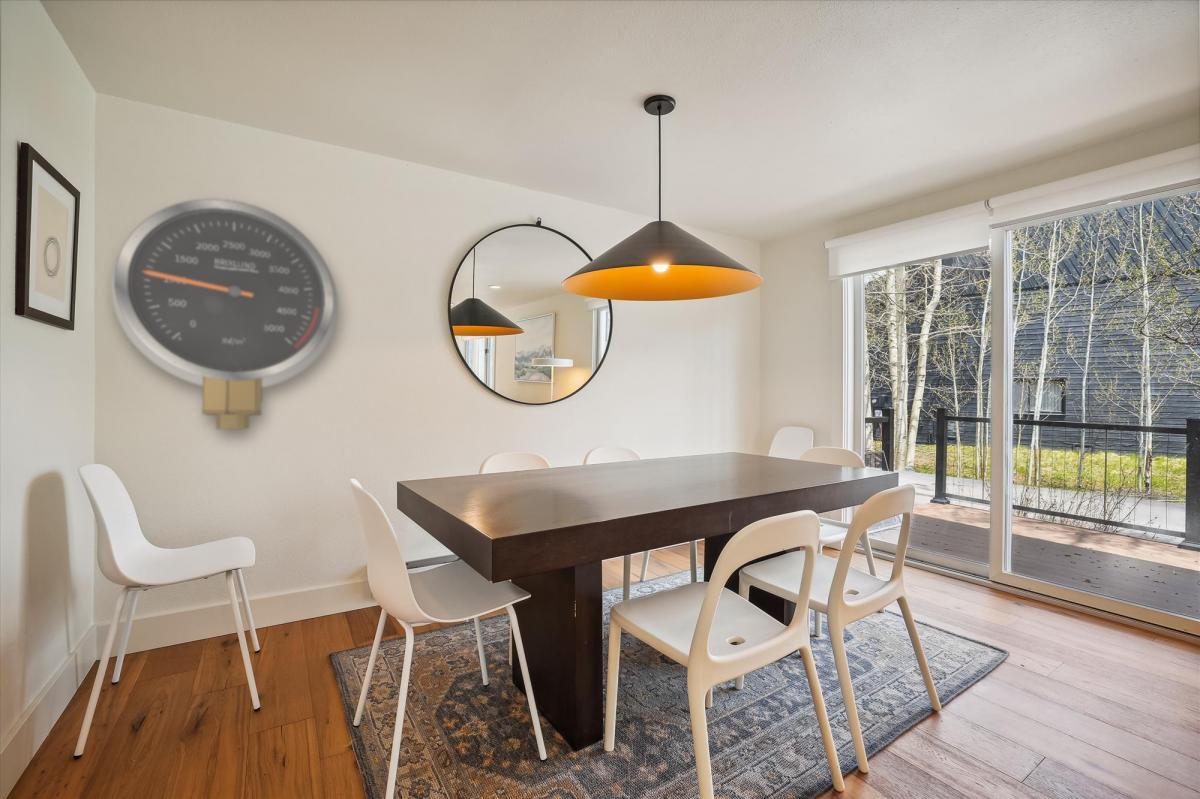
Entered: 1000 psi
